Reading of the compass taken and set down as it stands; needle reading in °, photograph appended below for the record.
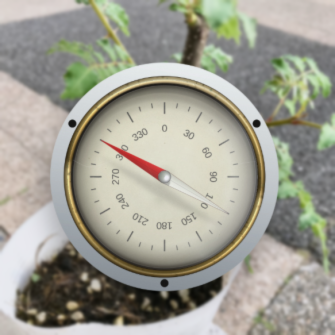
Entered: 300 °
